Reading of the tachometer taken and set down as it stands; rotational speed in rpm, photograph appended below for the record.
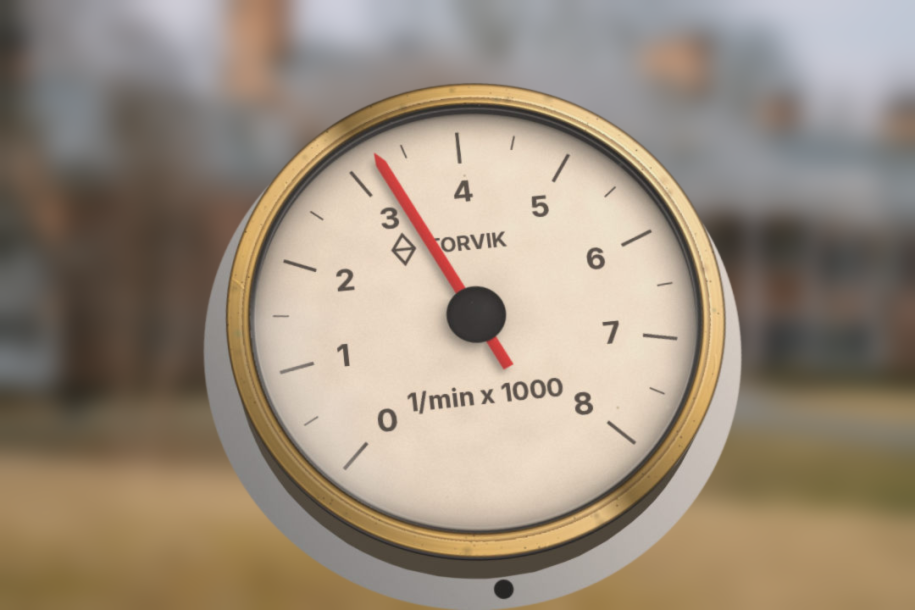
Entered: 3250 rpm
